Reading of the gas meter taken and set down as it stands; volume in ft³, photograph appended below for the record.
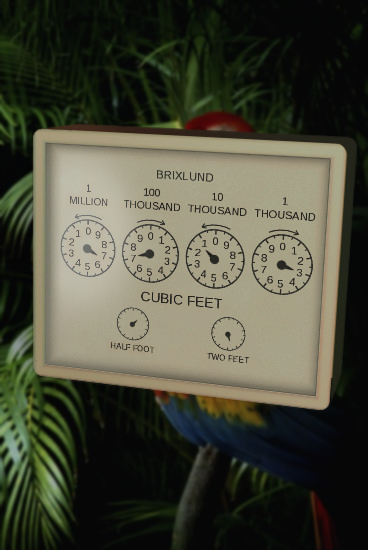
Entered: 671300 ft³
